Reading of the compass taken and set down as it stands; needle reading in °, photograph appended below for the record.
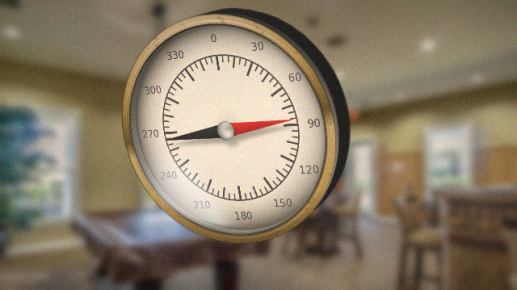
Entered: 85 °
